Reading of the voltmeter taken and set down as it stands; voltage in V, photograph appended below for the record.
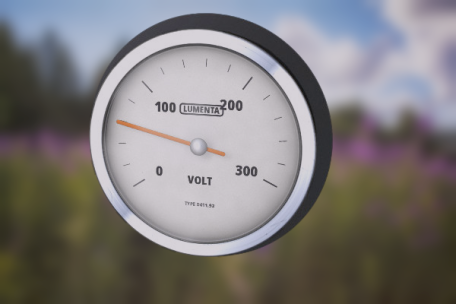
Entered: 60 V
